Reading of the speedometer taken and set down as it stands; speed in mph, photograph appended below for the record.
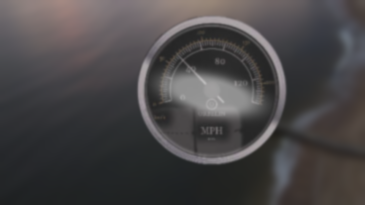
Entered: 40 mph
